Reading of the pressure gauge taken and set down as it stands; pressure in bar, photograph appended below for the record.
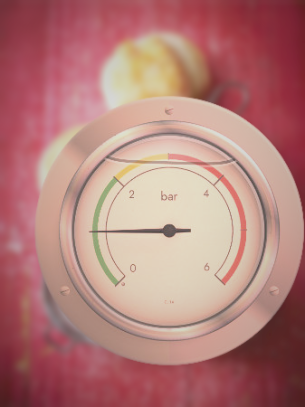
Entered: 1 bar
